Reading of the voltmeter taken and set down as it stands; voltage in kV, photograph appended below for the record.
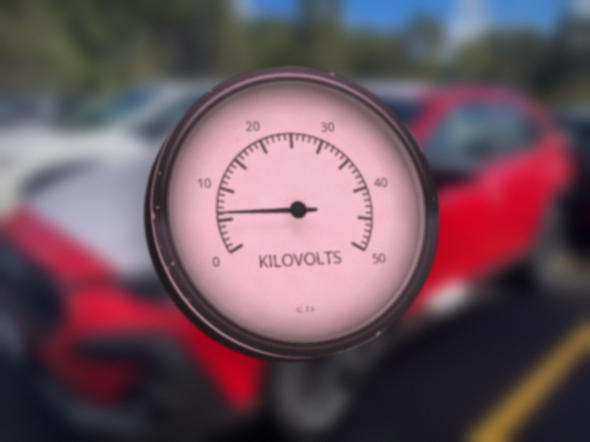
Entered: 6 kV
